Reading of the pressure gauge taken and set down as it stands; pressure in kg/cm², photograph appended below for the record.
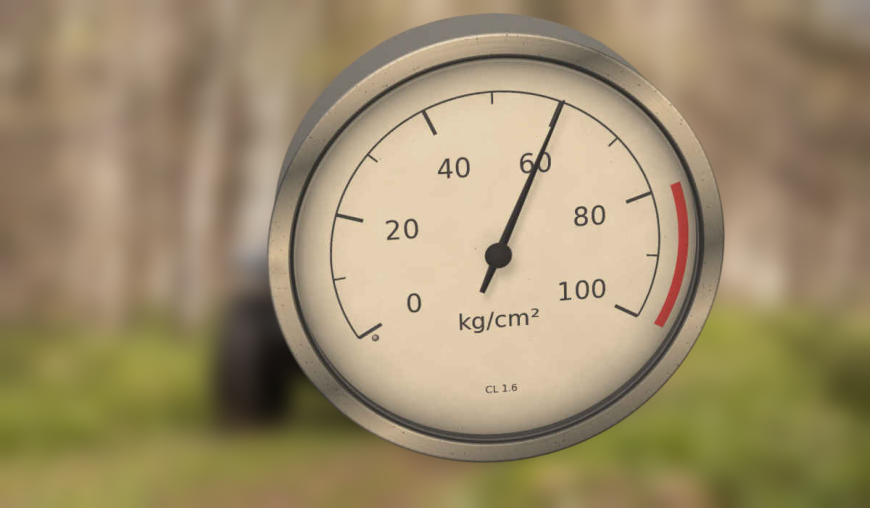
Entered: 60 kg/cm²
